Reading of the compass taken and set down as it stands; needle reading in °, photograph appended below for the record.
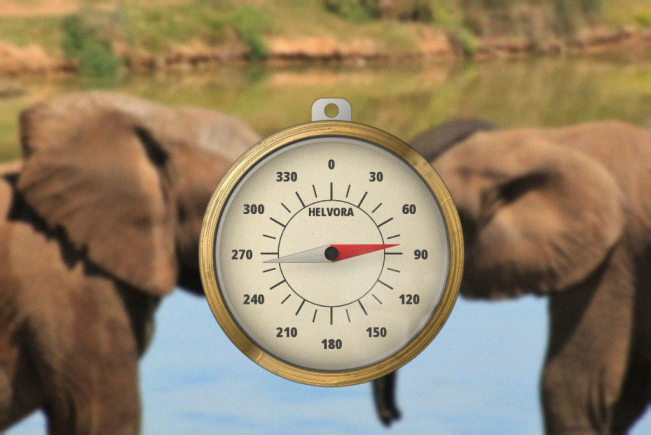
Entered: 82.5 °
